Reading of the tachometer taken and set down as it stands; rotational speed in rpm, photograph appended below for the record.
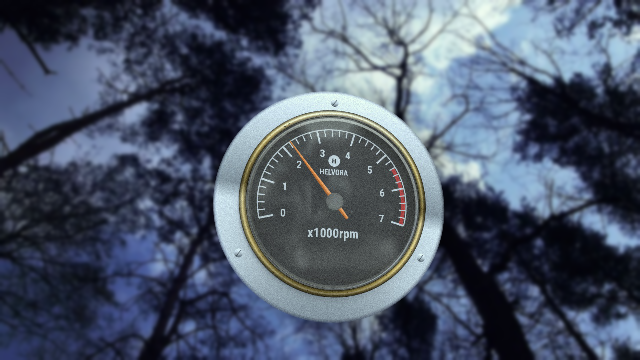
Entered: 2200 rpm
